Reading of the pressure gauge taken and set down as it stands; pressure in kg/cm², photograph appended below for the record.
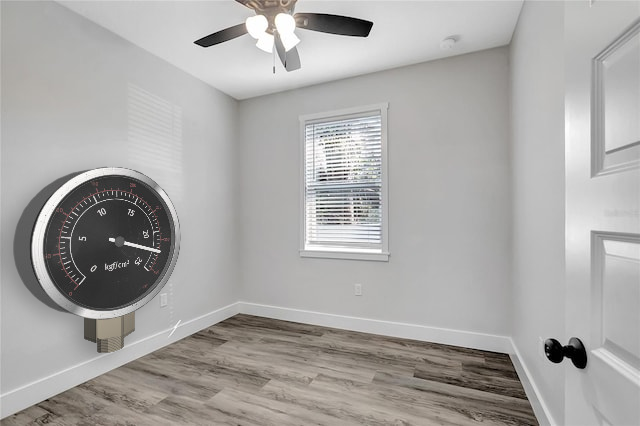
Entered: 22.5 kg/cm²
